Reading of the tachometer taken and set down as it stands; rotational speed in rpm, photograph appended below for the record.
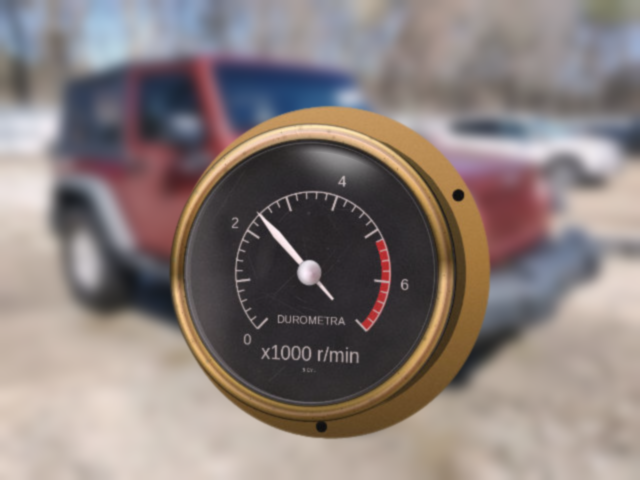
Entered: 2400 rpm
